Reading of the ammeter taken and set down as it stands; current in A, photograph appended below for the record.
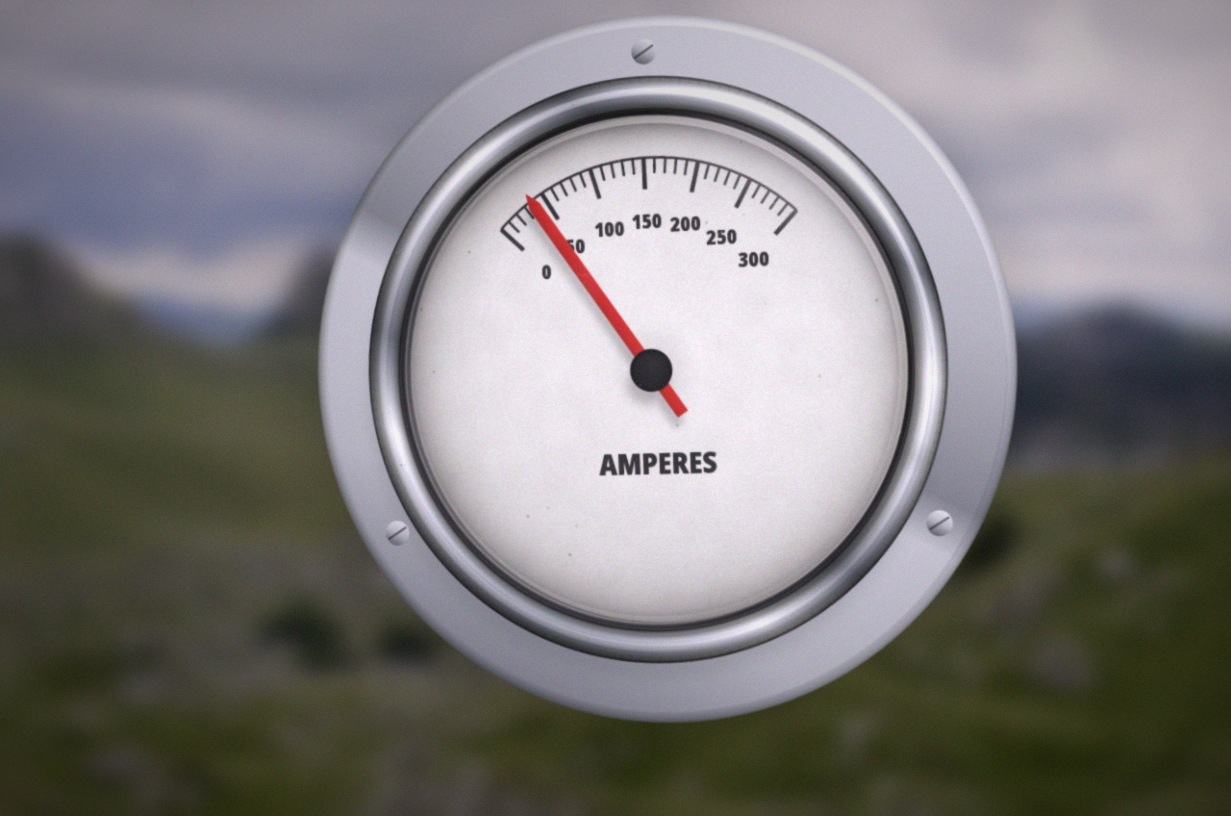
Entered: 40 A
